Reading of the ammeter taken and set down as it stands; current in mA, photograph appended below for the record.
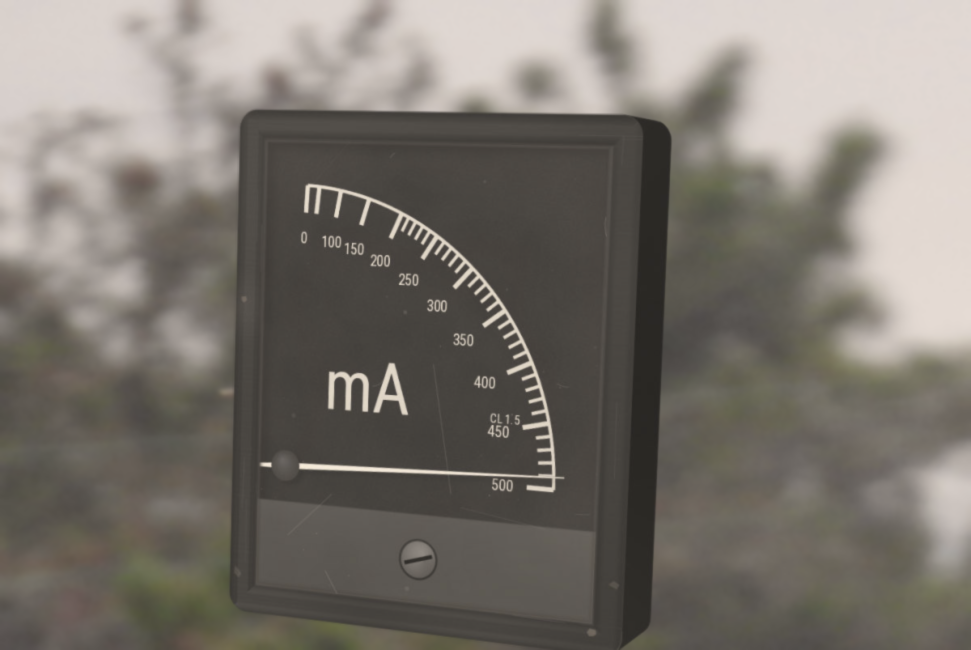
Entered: 490 mA
